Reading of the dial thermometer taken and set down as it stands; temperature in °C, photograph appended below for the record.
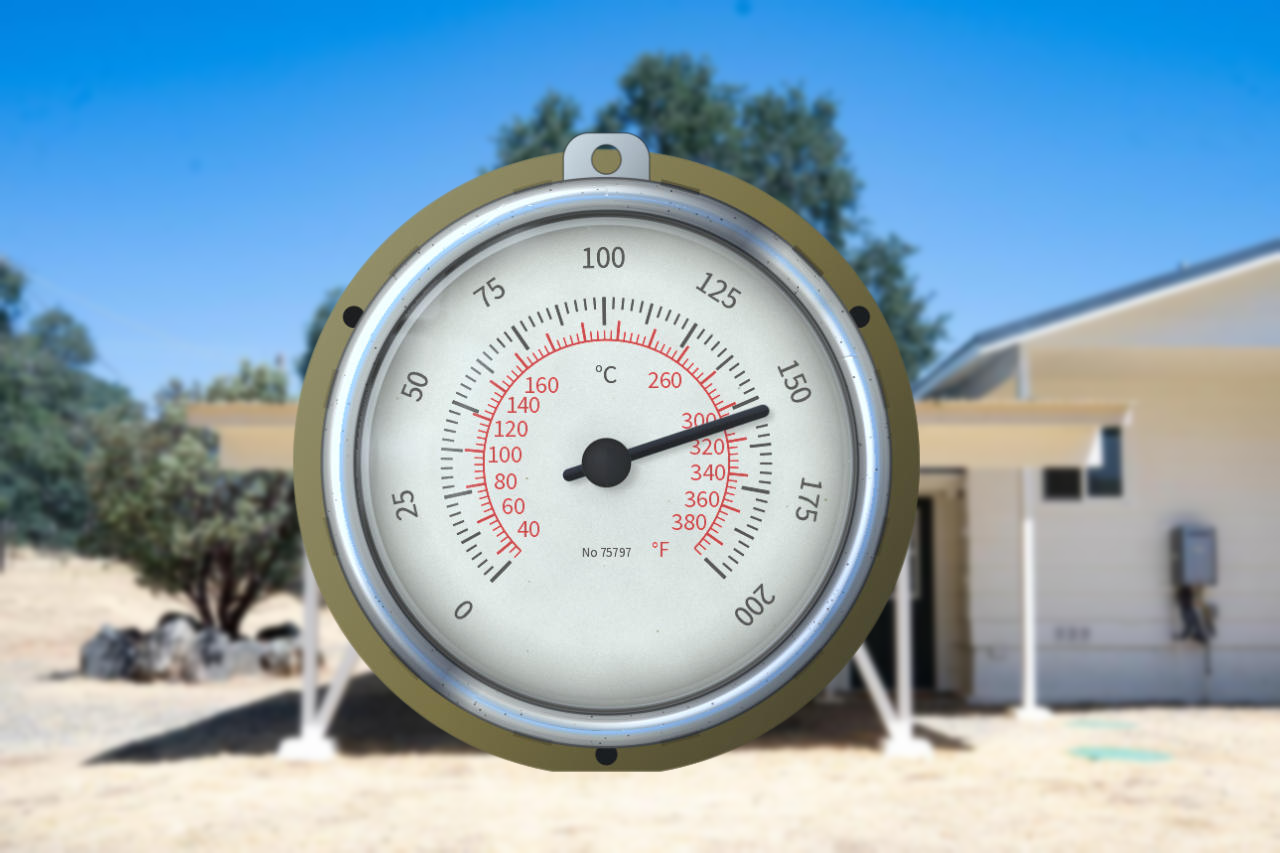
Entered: 153.75 °C
